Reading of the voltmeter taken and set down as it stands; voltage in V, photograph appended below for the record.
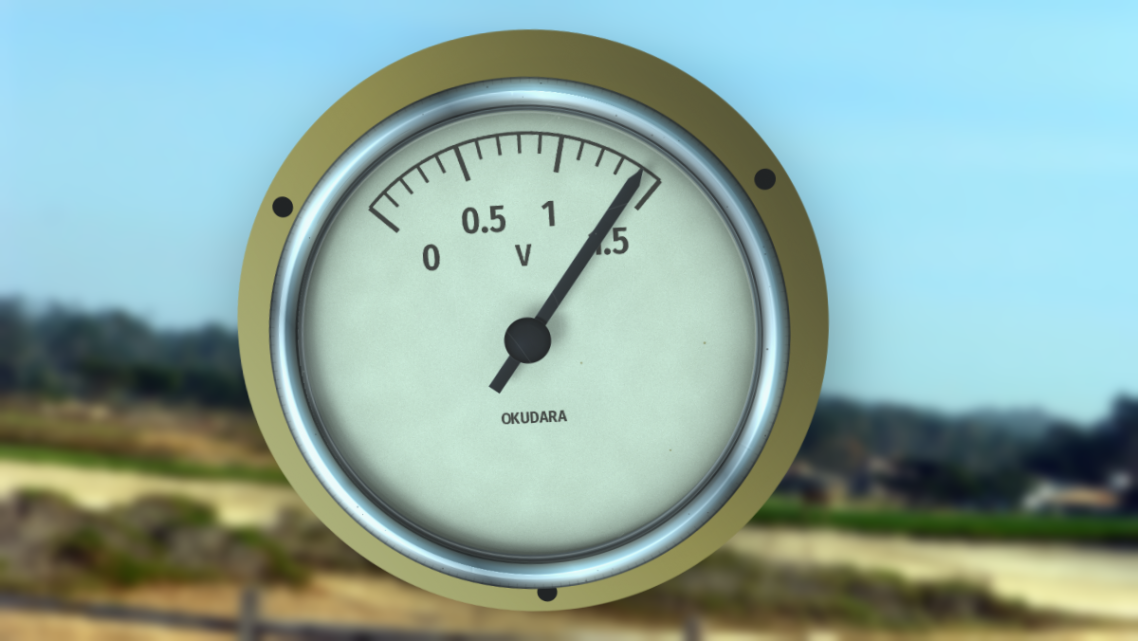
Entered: 1.4 V
